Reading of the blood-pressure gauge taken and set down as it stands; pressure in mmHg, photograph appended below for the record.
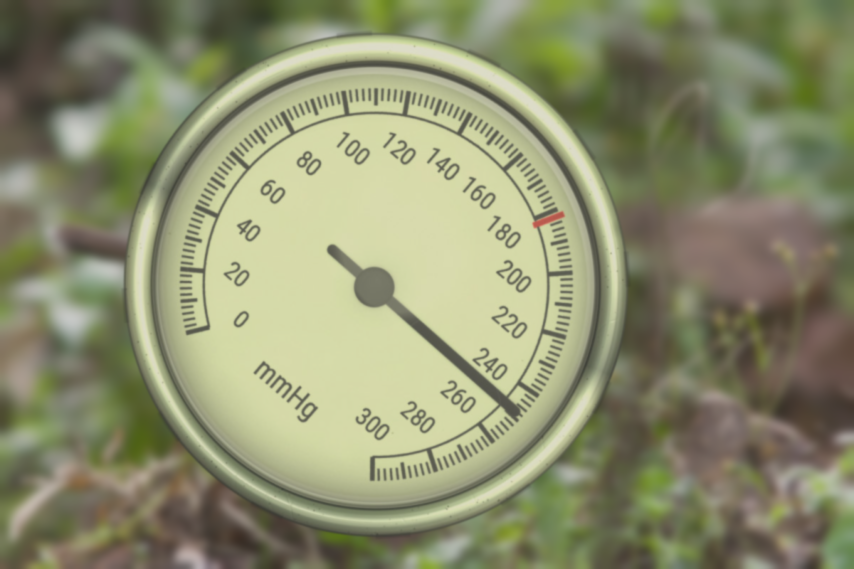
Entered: 248 mmHg
